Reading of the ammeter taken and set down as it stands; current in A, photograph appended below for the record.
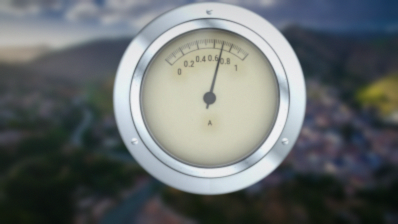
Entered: 0.7 A
